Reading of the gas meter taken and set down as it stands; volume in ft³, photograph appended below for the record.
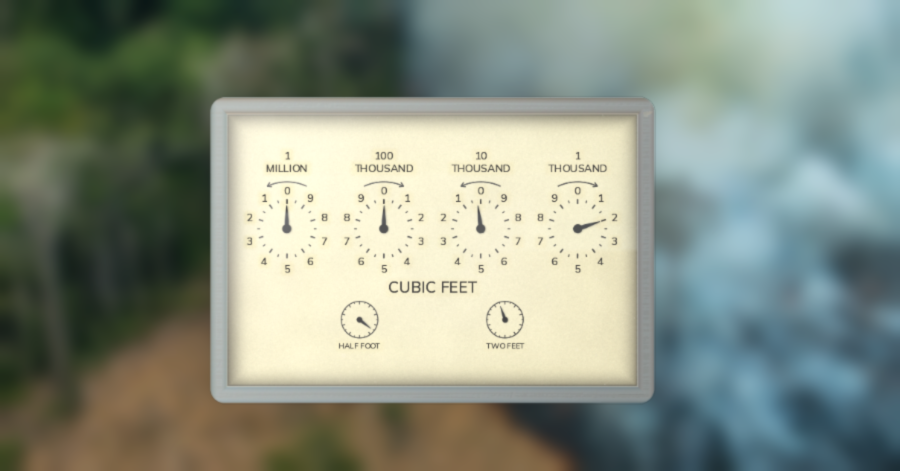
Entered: 200 ft³
